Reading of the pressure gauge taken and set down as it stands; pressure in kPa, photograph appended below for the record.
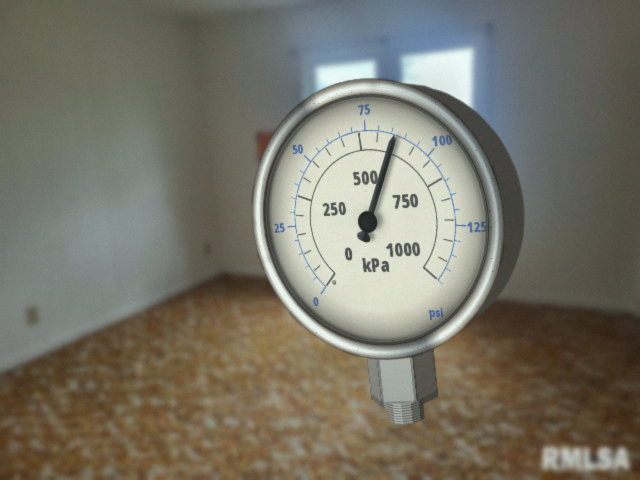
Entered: 600 kPa
